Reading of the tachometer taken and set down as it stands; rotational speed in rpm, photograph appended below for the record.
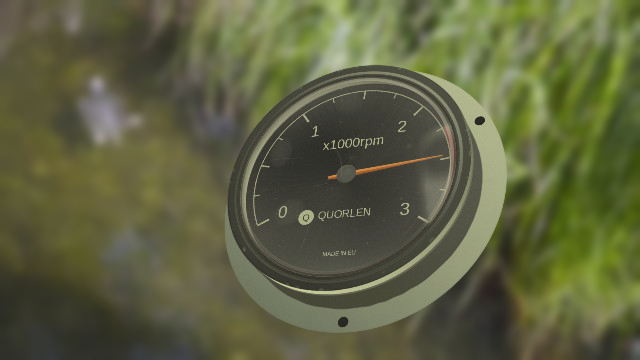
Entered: 2500 rpm
